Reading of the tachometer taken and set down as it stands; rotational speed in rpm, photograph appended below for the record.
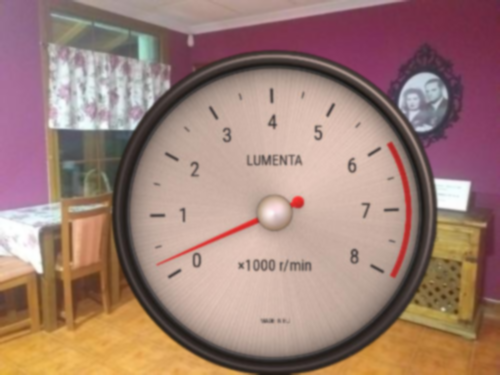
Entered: 250 rpm
